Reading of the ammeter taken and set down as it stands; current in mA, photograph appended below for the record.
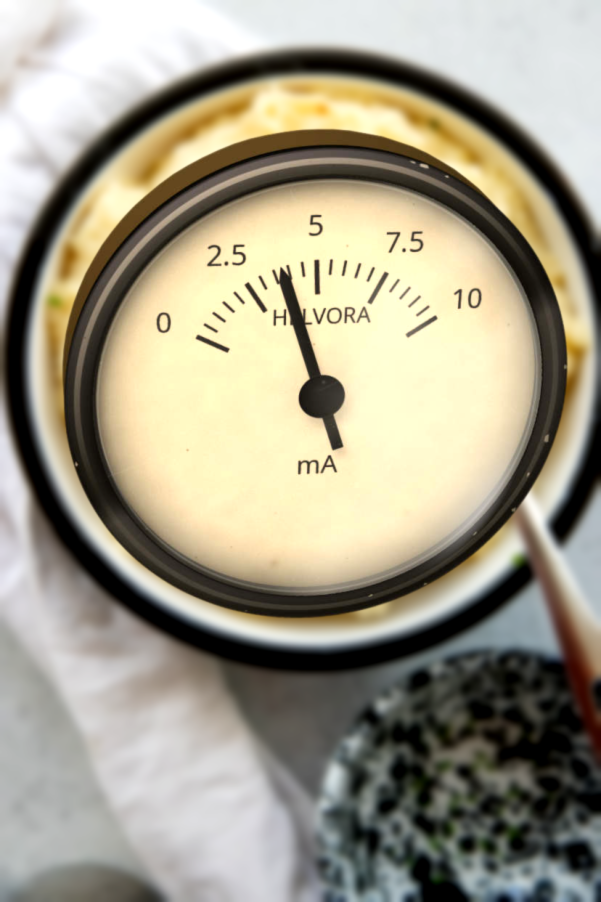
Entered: 3.75 mA
